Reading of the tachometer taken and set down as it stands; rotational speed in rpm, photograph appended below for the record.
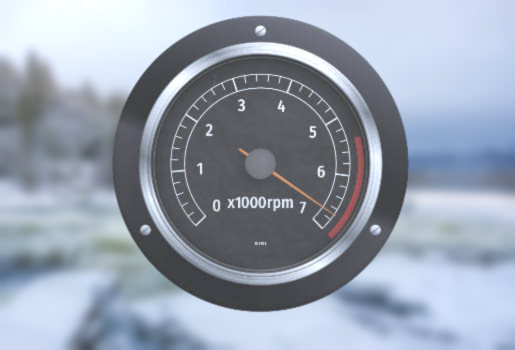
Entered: 6700 rpm
